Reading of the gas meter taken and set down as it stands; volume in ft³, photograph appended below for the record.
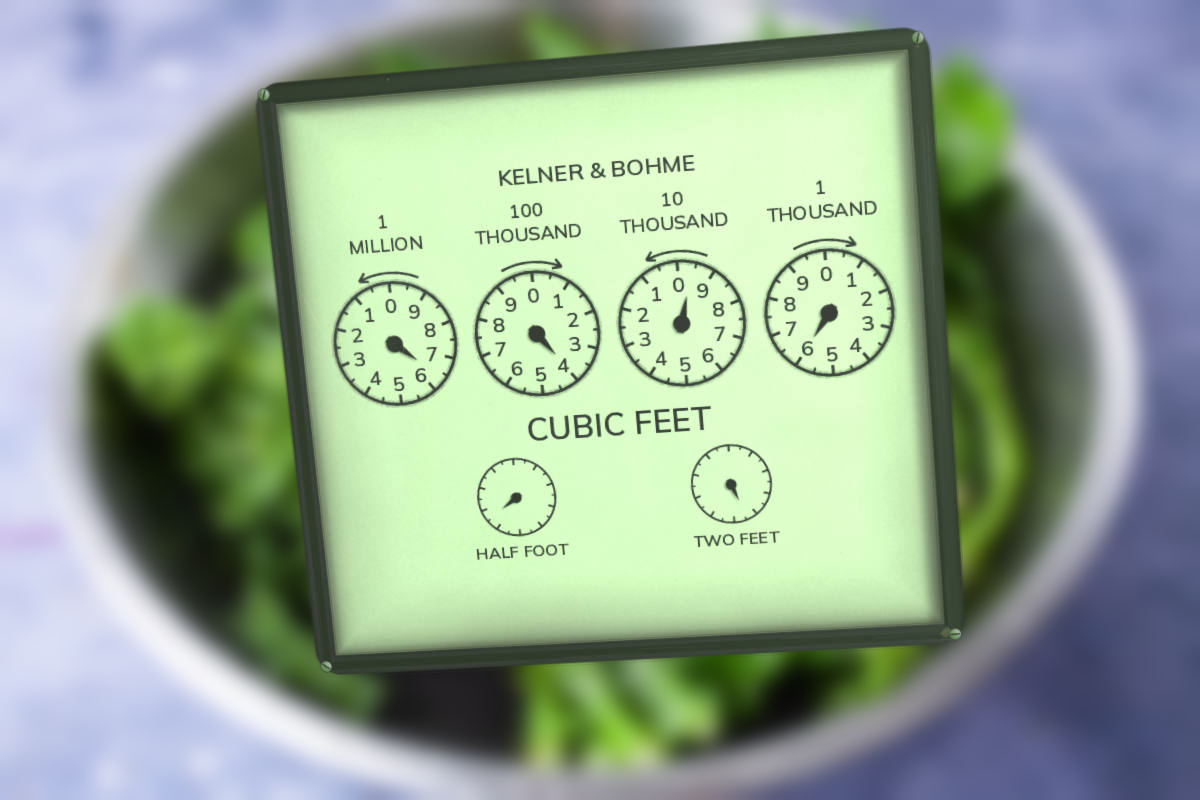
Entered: 639600 ft³
